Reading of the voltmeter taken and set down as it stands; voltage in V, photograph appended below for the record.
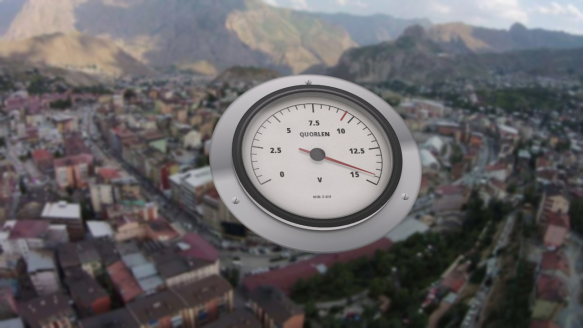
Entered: 14.5 V
